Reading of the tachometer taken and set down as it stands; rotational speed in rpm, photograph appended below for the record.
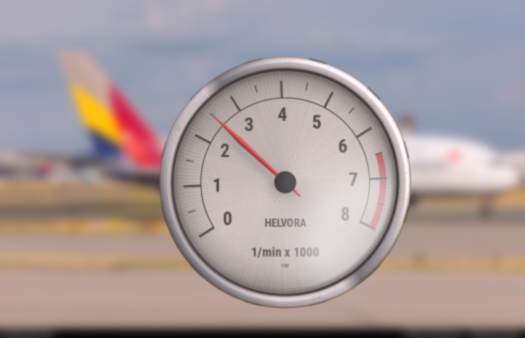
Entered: 2500 rpm
